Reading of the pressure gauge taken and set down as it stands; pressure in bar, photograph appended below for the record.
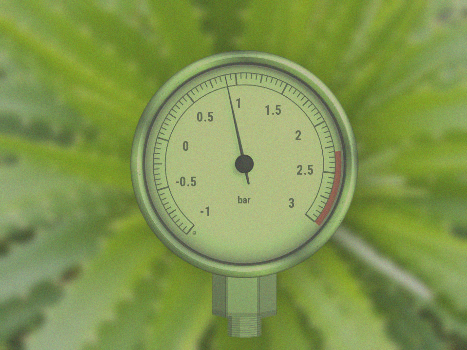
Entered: 0.9 bar
